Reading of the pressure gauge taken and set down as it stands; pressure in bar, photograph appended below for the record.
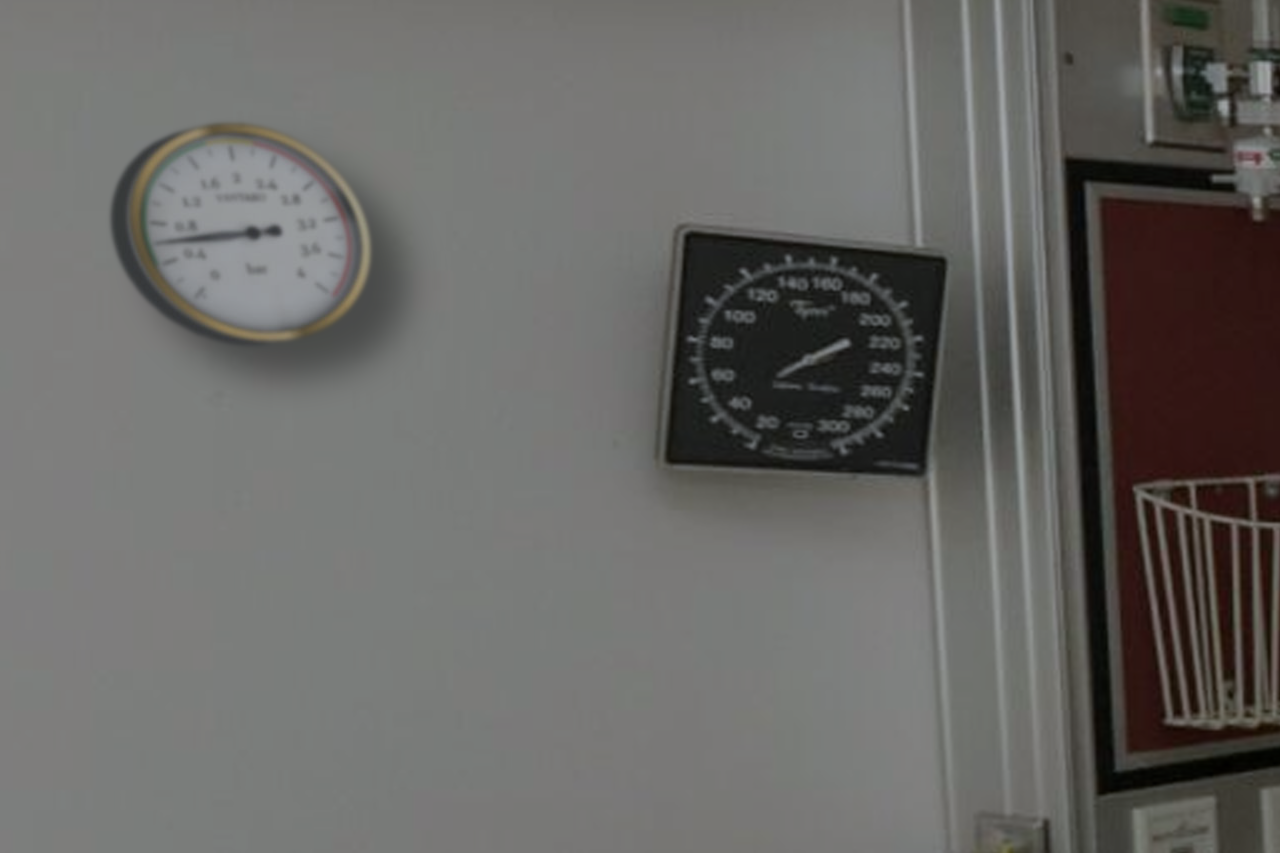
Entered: 0.6 bar
